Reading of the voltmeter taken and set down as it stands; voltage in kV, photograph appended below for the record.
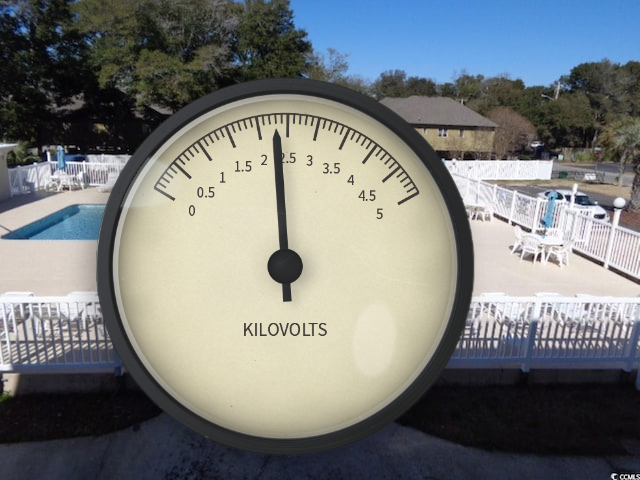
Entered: 2.3 kV
